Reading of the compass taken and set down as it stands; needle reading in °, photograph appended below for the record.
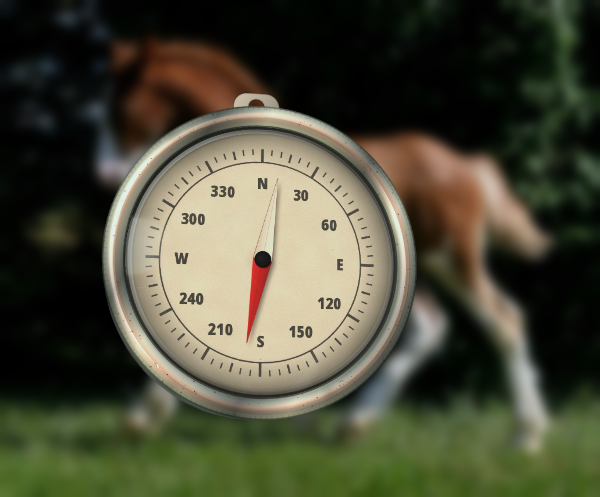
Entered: 190 °
